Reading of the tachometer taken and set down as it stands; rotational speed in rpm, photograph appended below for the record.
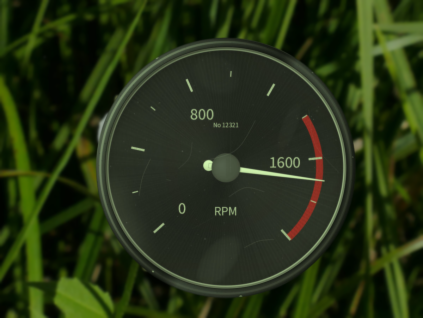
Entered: 1700 rpm
